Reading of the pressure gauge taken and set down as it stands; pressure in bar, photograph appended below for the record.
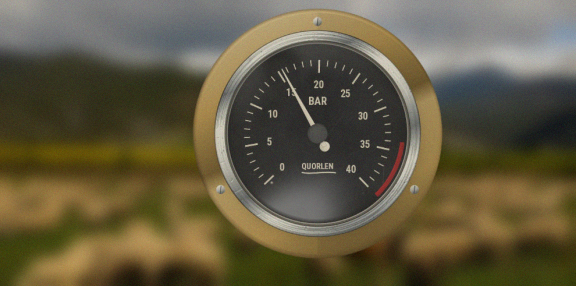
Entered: 15.5 bar
